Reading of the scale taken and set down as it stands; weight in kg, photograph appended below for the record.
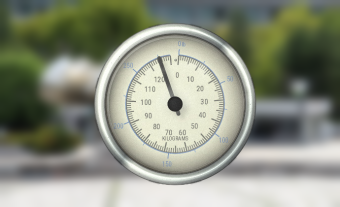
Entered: 125 kg
